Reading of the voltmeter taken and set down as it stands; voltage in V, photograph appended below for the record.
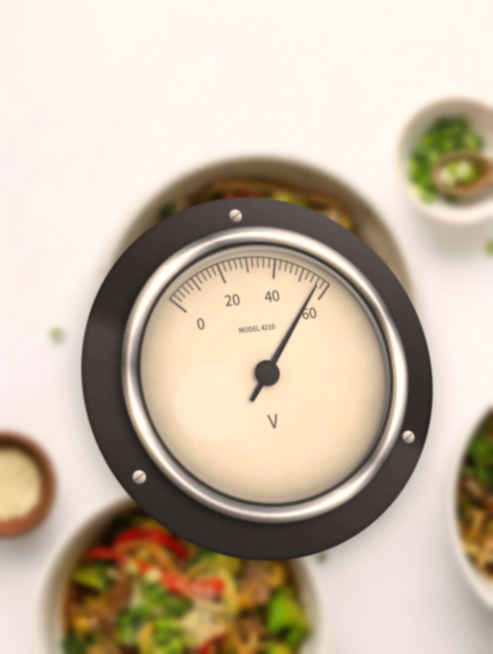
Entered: 56 V
